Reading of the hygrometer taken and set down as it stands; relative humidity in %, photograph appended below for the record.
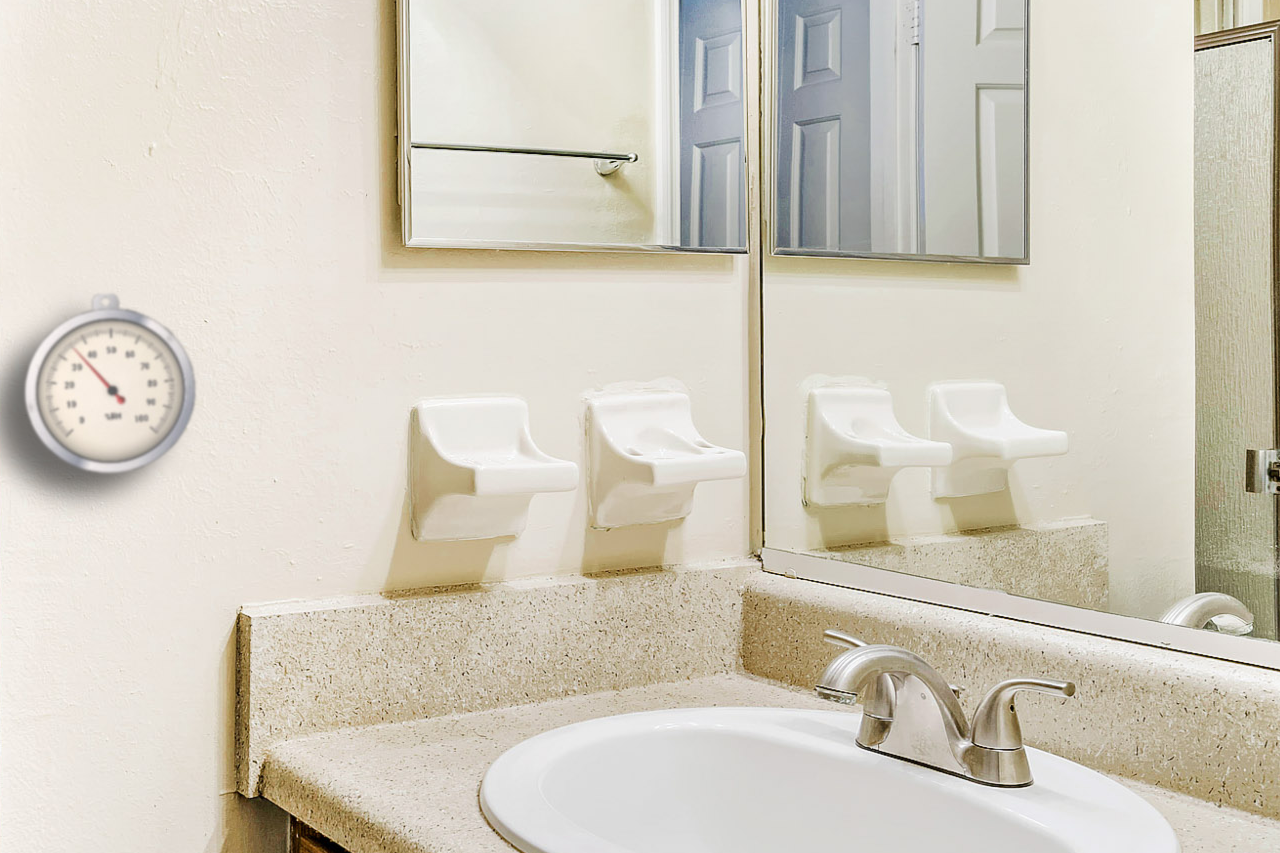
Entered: 35 %
